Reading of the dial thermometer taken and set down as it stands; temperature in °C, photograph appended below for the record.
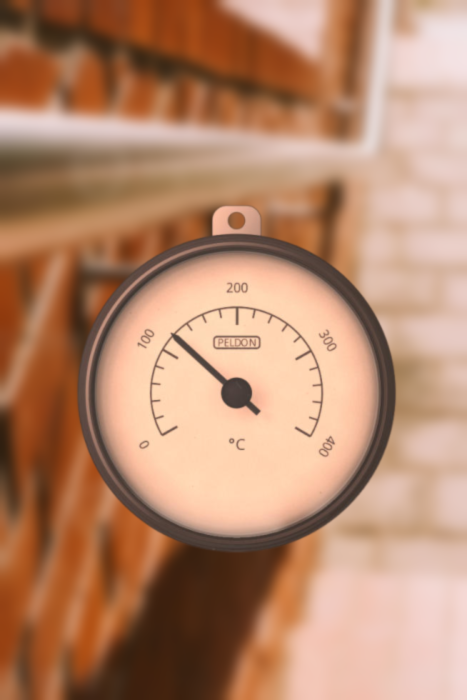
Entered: 120 °C
